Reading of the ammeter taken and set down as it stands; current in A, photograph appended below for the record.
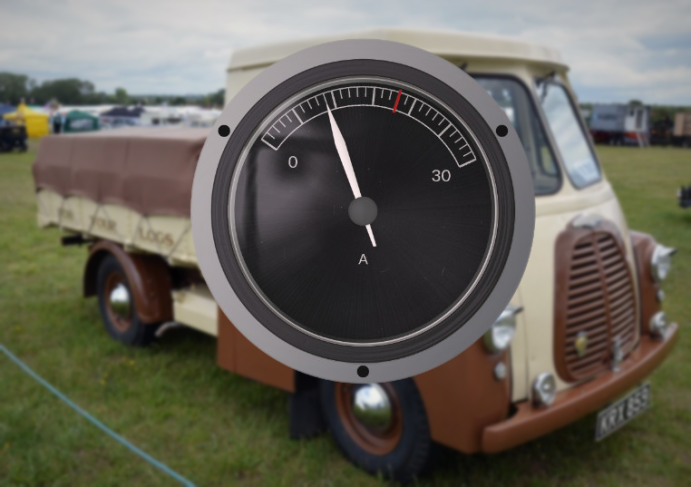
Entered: 9 A
